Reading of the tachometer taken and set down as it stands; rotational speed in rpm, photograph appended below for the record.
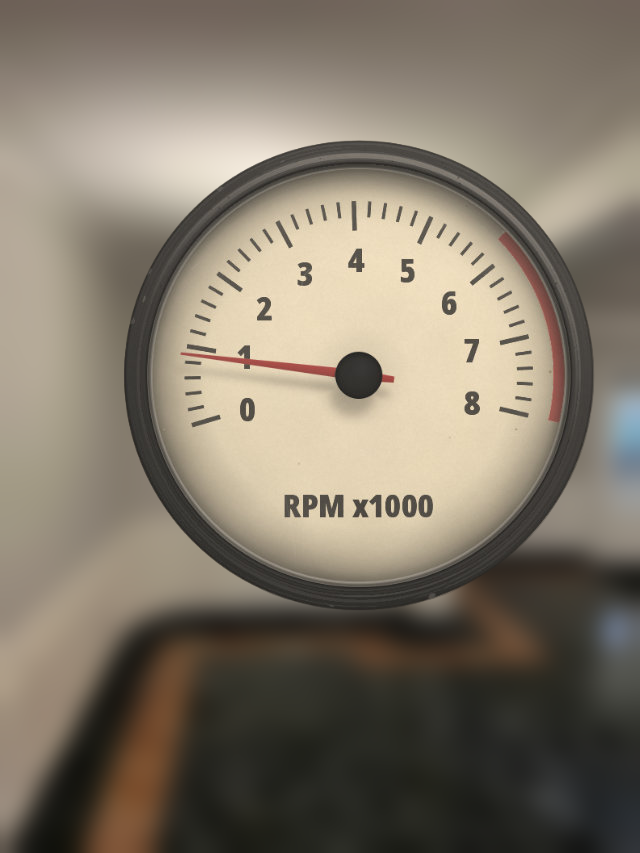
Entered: 900 rpm
